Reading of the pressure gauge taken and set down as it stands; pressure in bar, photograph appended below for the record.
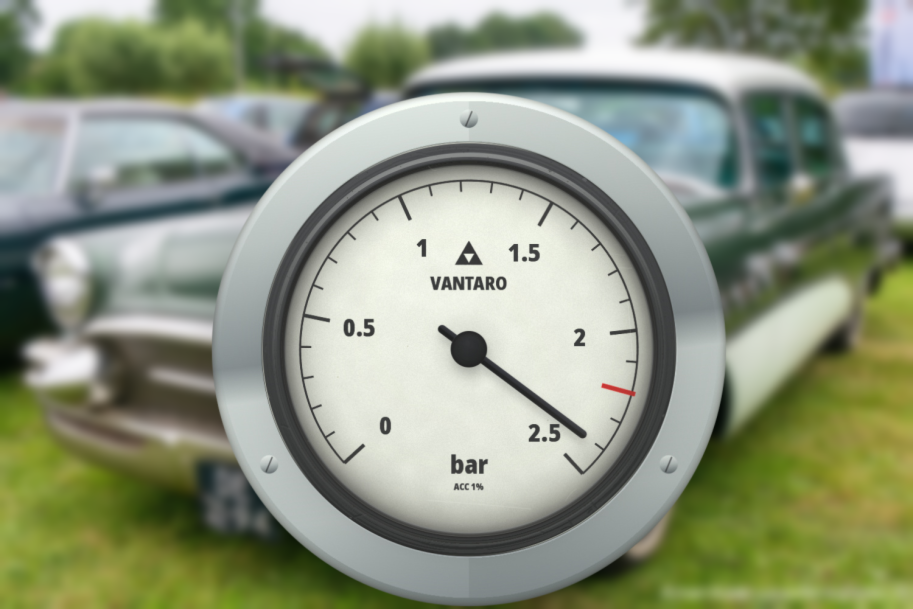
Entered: 2.4 bar
